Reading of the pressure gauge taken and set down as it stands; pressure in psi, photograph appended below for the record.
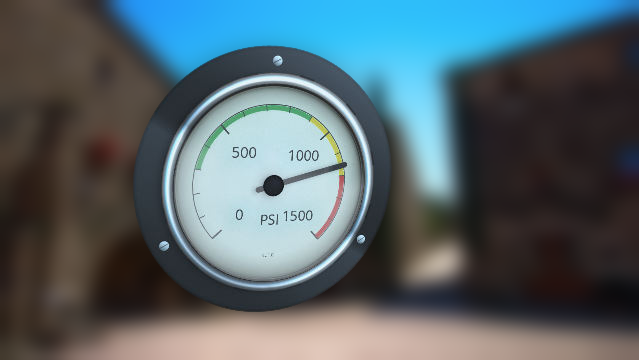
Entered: 1150 psi
